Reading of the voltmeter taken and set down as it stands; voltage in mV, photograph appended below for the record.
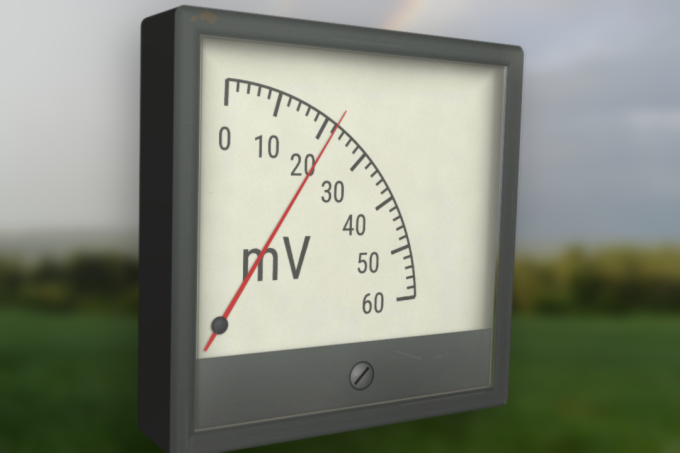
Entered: 22 mV
